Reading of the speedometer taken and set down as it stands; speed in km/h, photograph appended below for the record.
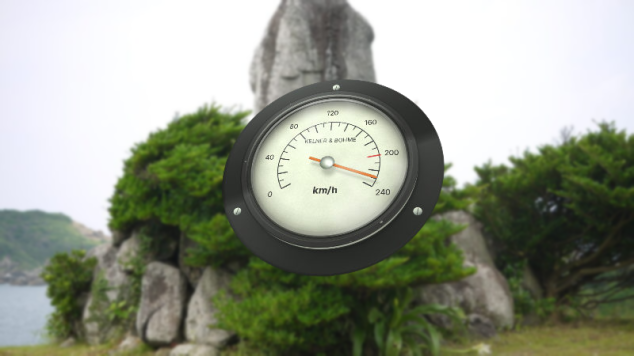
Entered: 230 km/h
